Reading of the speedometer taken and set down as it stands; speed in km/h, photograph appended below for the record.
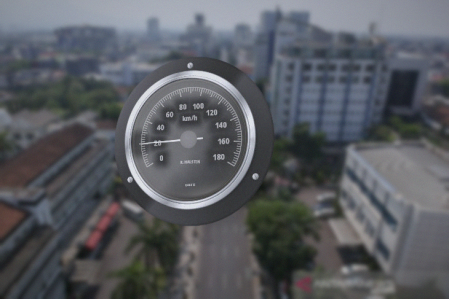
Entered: 20 km/h
